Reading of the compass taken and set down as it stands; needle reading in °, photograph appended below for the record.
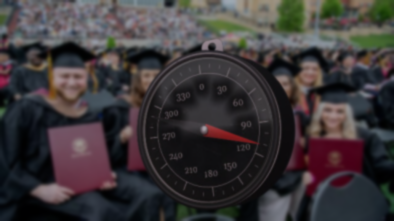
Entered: 110 °
